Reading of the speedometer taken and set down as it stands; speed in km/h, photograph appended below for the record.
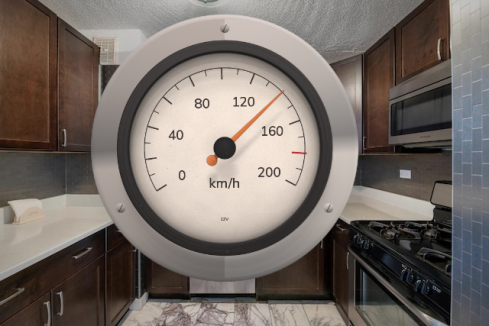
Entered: 140 km/h
